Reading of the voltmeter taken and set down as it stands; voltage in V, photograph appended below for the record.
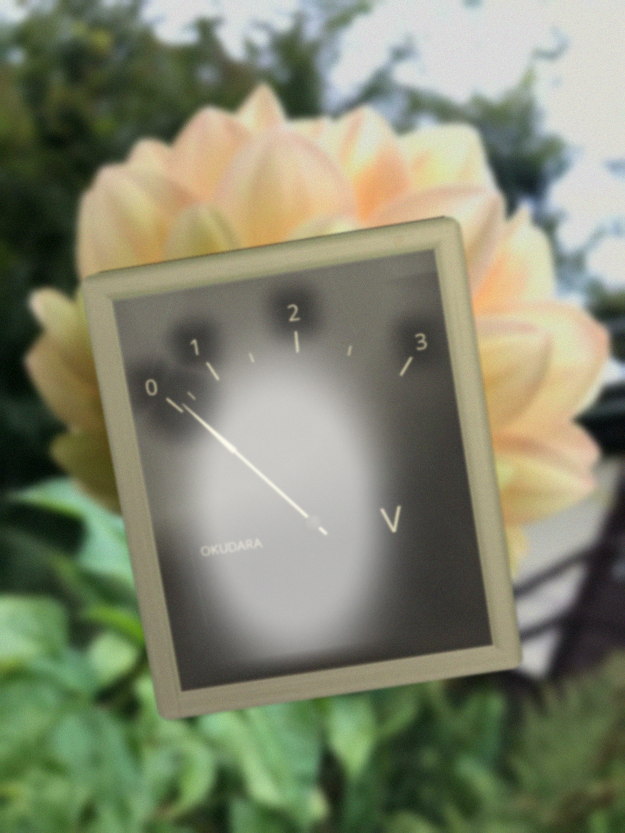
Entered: 0.25 V
